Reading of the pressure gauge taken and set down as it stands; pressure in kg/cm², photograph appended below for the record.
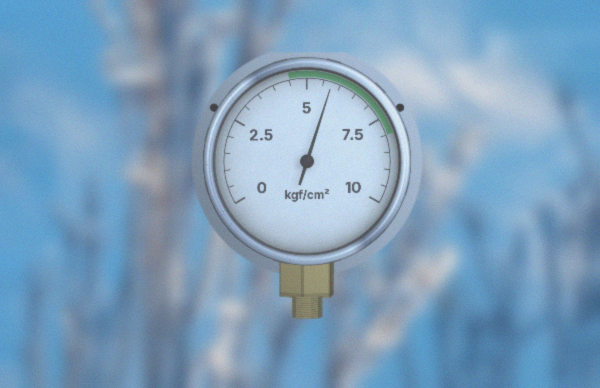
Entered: 5.75 kg/cm²
